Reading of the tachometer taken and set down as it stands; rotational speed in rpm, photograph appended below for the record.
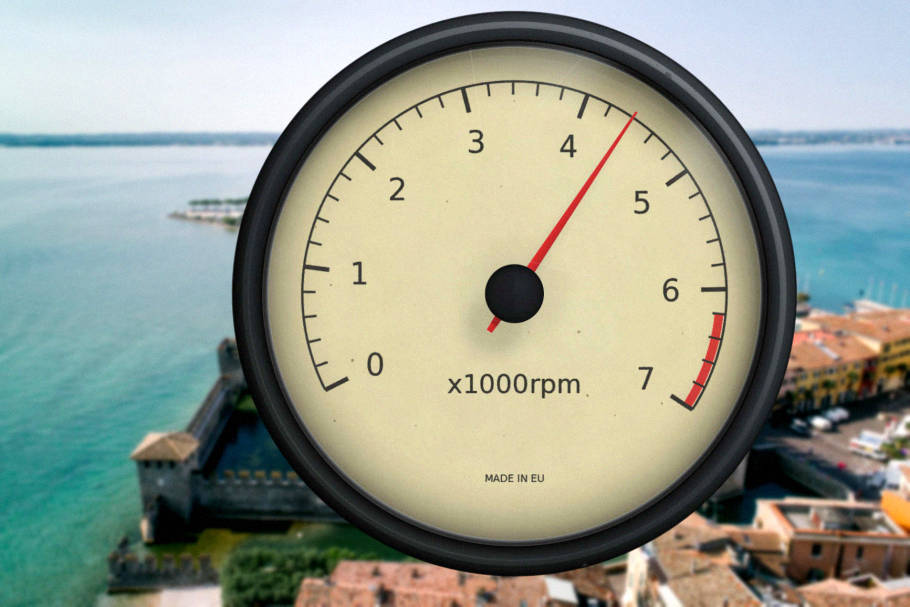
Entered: 4400 rpm
